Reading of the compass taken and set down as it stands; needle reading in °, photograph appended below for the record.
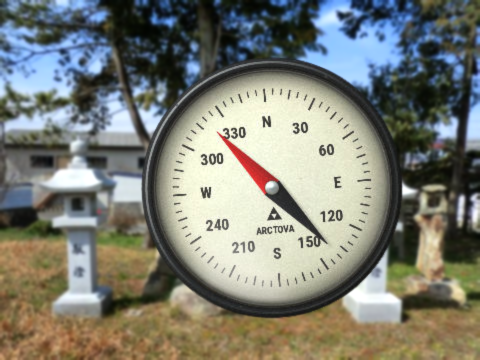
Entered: 320 °
